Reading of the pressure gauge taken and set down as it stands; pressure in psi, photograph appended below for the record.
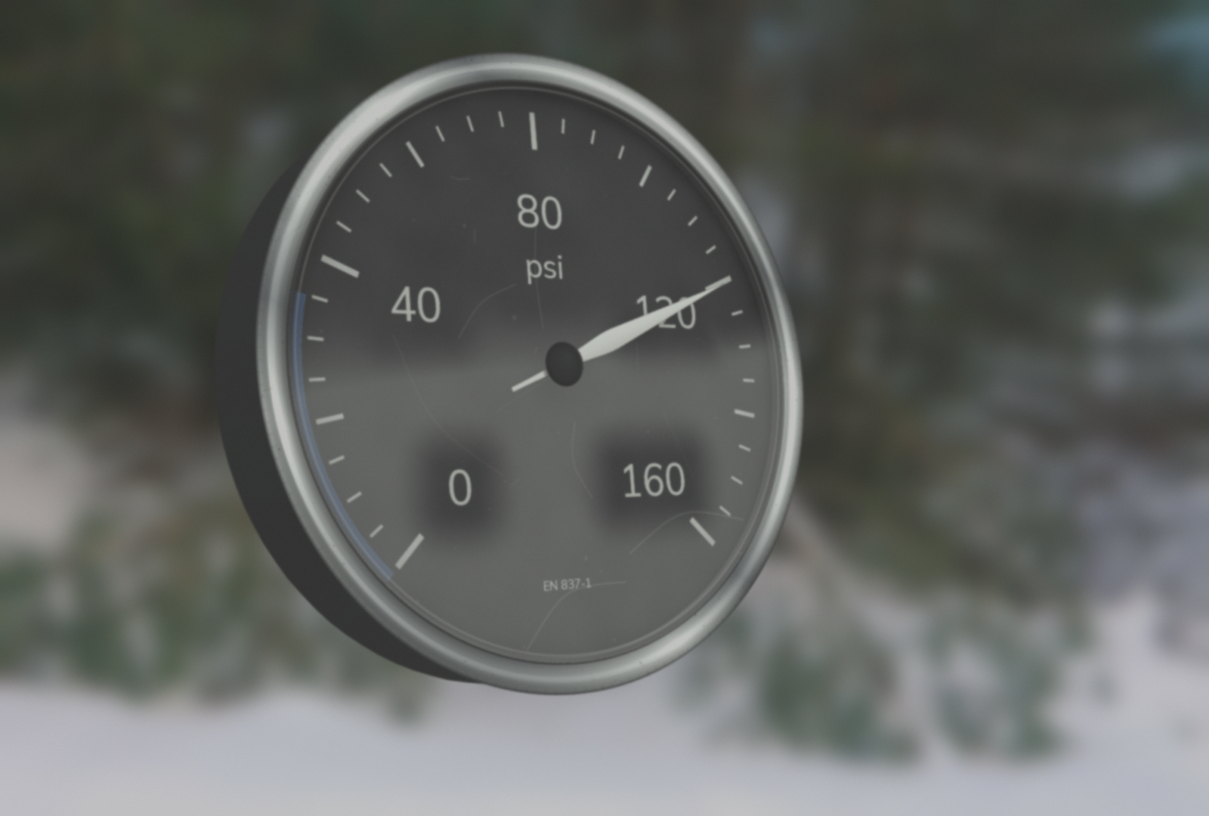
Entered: 120 psi
